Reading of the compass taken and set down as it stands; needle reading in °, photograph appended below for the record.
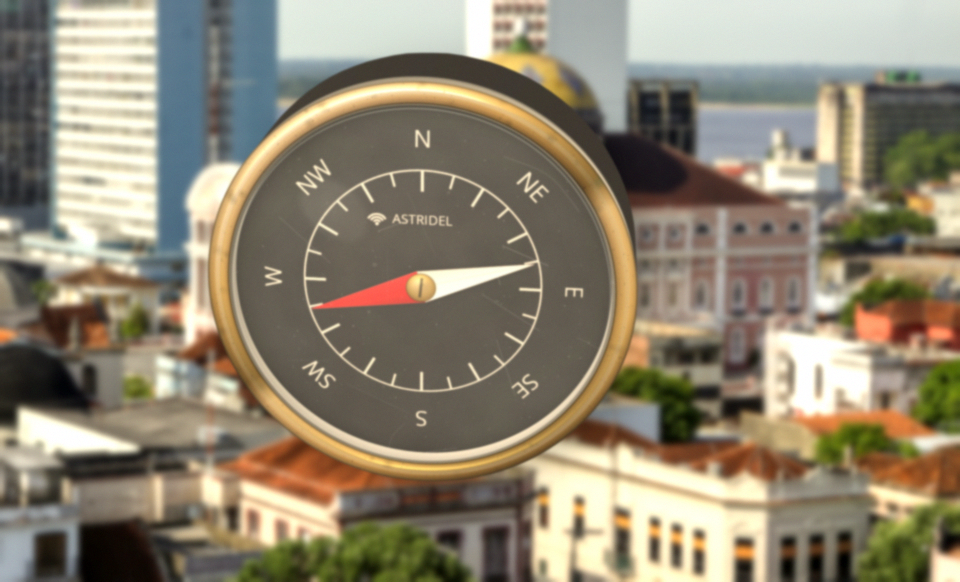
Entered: 255 °
